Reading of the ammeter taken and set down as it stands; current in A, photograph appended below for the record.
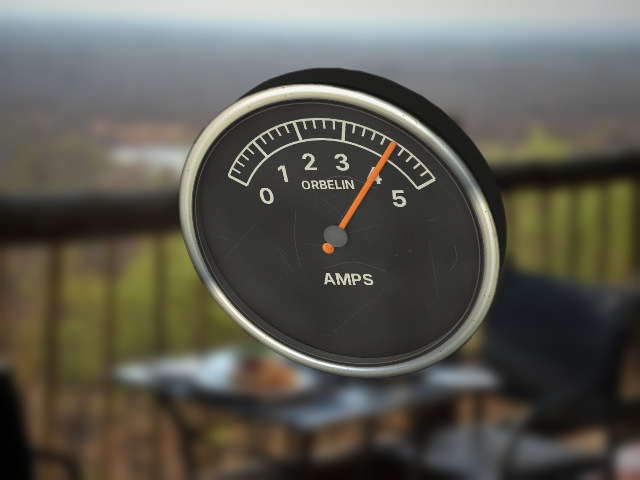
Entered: 4 A
